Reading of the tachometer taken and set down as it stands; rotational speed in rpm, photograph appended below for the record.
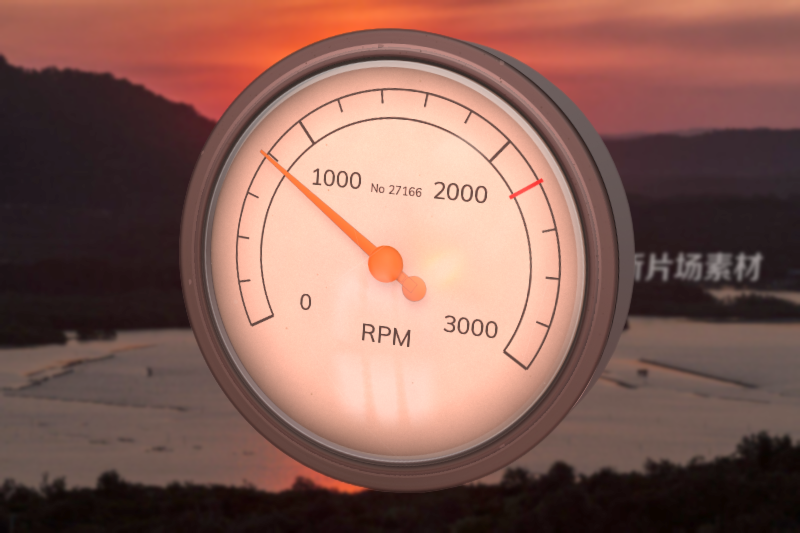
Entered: 800 rpm
